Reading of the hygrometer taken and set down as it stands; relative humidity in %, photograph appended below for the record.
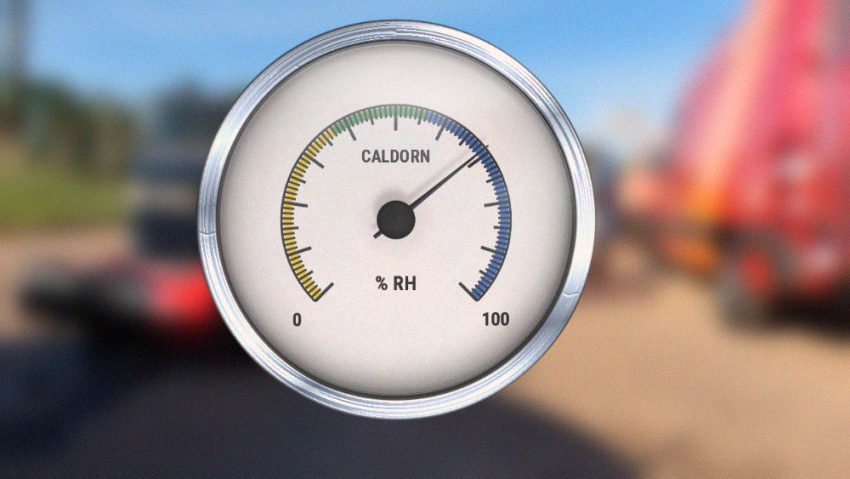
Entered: 69 %
